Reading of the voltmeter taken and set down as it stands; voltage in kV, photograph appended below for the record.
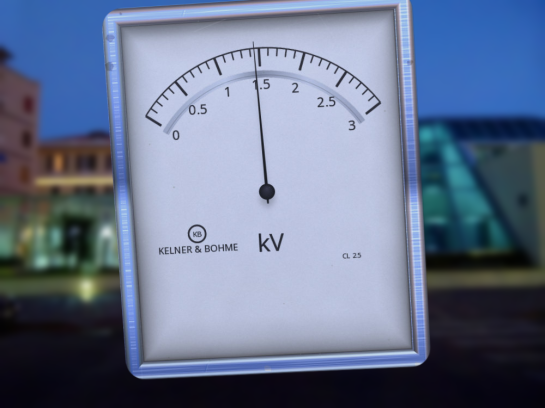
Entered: 1.45 kV
